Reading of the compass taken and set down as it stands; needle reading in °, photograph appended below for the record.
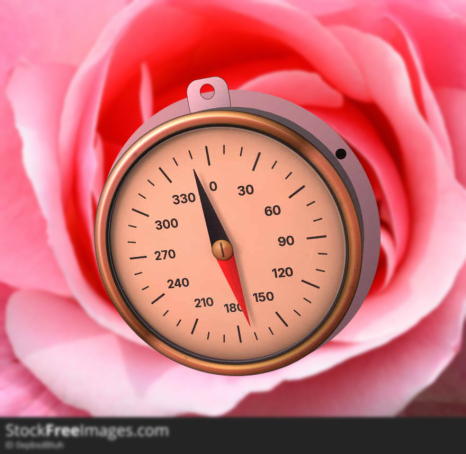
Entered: 170 °
